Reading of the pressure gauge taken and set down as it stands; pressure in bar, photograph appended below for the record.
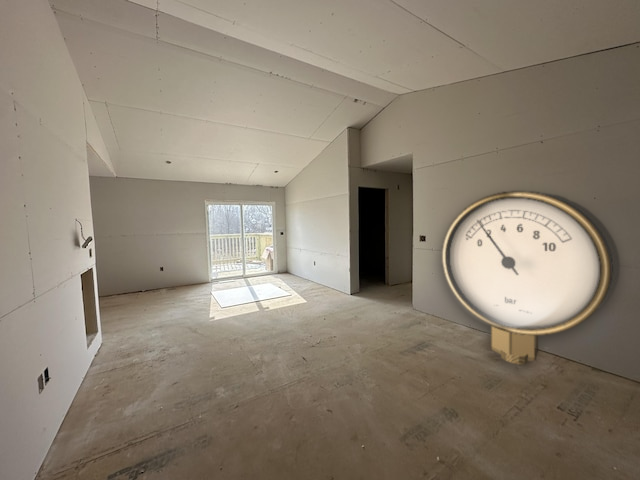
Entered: 2 bar
